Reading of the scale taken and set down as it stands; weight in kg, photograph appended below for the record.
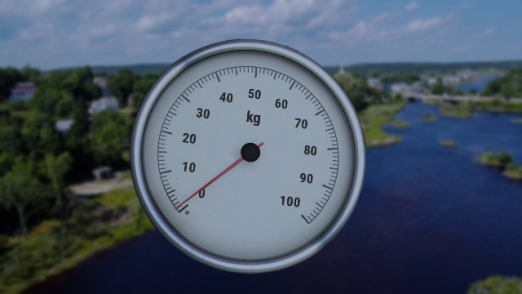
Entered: 1 kg
